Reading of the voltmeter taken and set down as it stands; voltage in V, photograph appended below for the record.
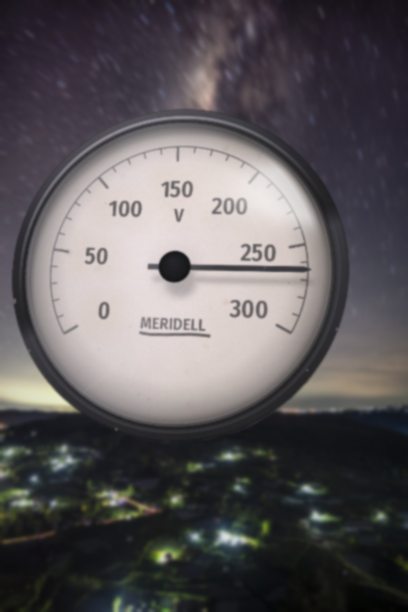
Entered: 265 V
